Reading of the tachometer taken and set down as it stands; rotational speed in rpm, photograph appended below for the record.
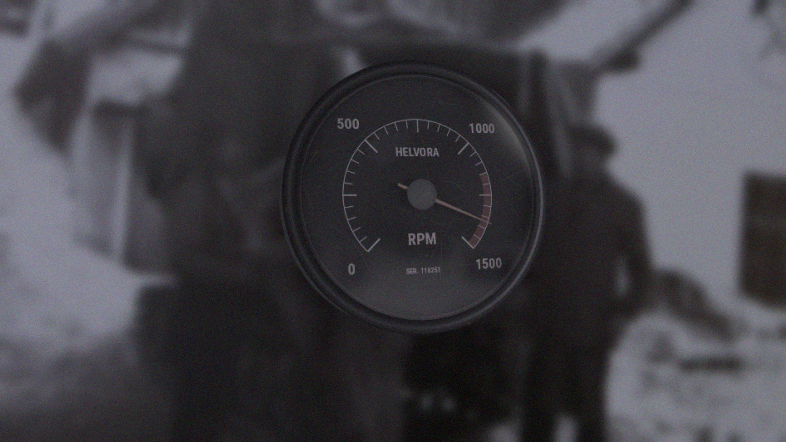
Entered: 1375 rpm
